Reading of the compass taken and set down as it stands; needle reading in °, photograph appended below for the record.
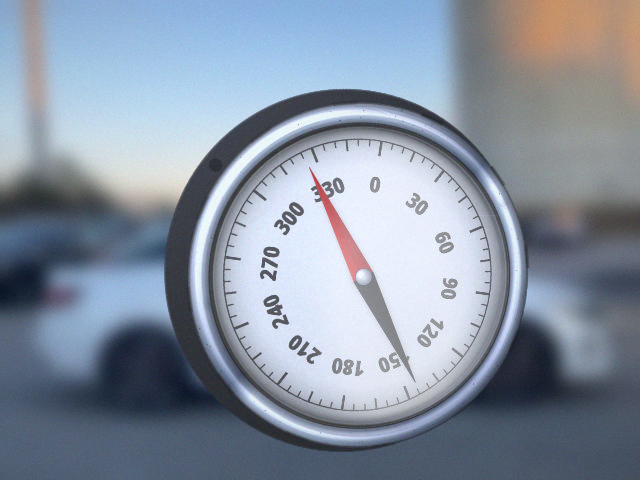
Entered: 325 °
